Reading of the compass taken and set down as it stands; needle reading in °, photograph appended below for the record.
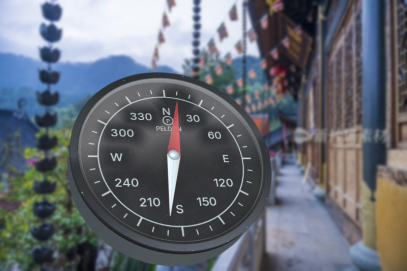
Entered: 10 °
